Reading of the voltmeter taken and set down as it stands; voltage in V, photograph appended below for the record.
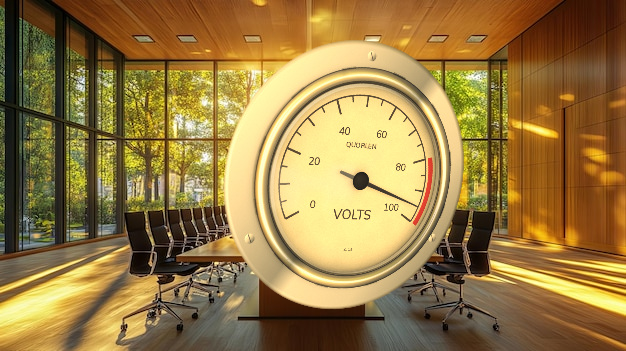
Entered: 95 V
